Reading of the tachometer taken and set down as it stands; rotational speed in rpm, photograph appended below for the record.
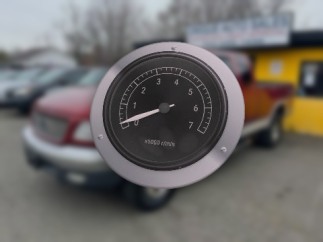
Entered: 200 rpm
